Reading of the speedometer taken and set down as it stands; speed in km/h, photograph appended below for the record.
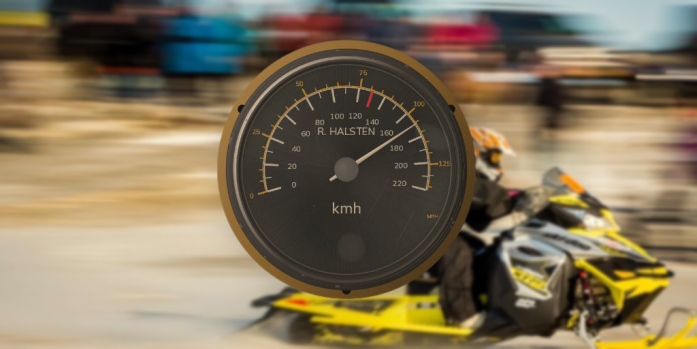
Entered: 170 km/h
